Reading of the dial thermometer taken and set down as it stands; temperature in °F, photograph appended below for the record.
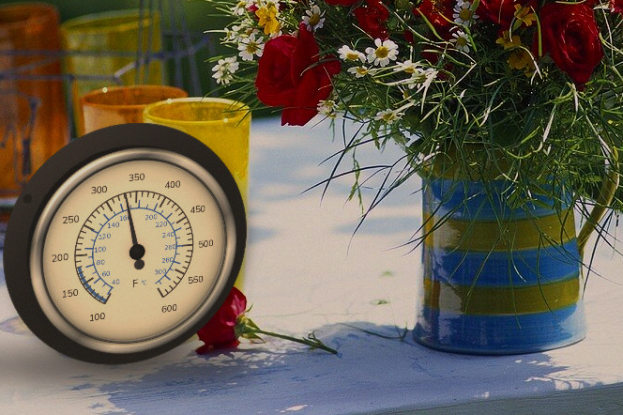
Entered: 330 °F
